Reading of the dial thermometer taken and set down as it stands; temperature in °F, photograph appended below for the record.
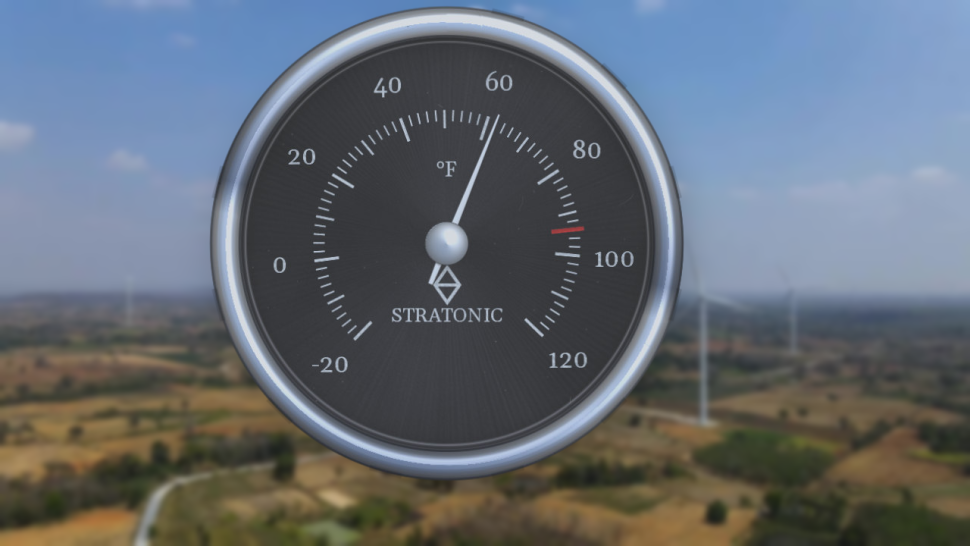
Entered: 62 °F
